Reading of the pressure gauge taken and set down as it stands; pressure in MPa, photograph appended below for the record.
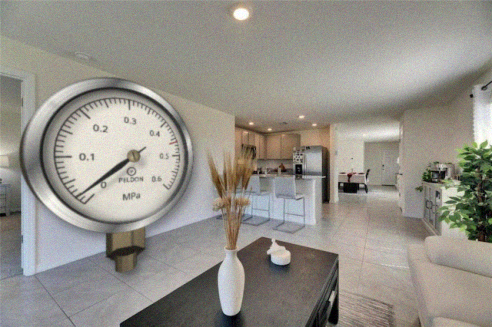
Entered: 0.02 MPa
